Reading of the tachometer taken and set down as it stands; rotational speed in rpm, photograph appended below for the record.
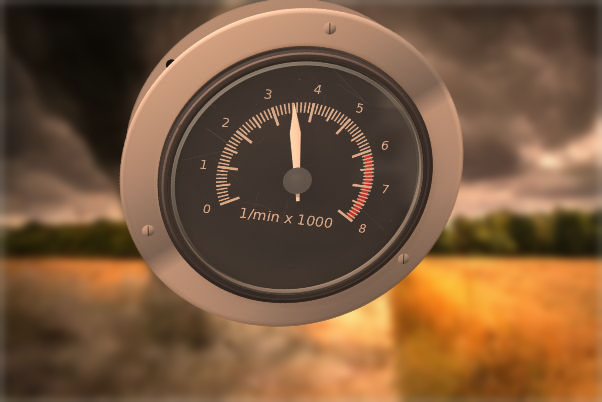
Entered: 3500 rpm
